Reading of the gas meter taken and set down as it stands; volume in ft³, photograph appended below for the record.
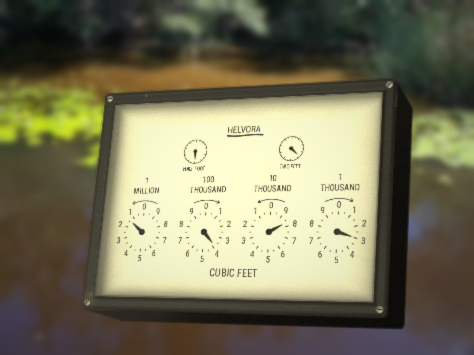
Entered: 138300 ft³
